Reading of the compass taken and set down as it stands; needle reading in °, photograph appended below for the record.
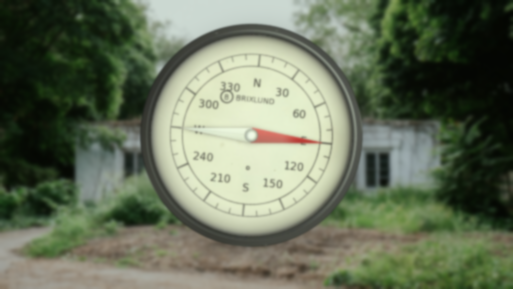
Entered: 90 °
